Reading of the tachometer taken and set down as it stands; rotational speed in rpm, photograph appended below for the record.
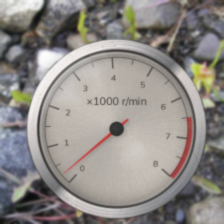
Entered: 250 rpm
